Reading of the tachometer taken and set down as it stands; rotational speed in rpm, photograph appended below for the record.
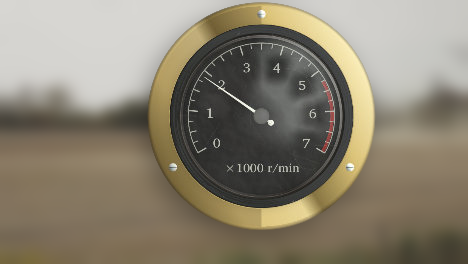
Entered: 1875 rpm
